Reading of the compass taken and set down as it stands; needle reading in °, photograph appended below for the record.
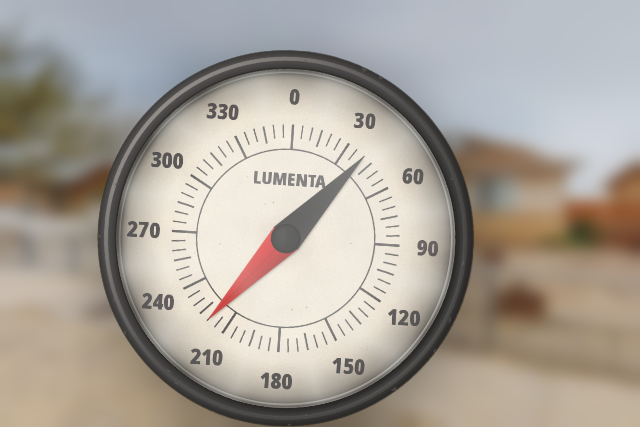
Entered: 220 °
